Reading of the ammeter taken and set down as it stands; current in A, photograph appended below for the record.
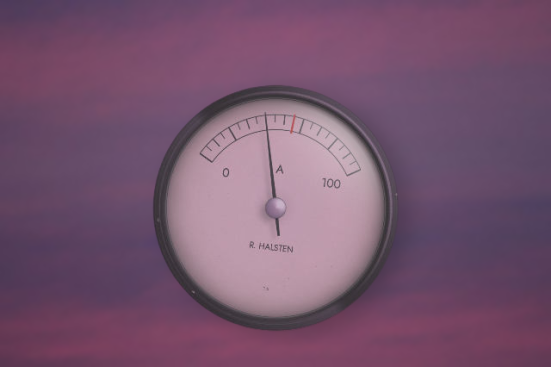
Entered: 40 A
